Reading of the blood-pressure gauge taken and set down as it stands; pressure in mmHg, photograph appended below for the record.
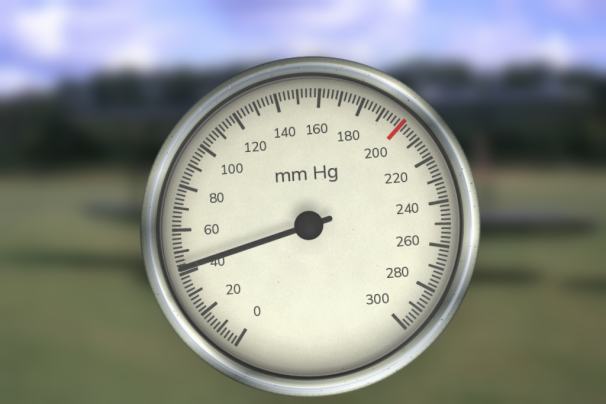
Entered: 42 mmHg
